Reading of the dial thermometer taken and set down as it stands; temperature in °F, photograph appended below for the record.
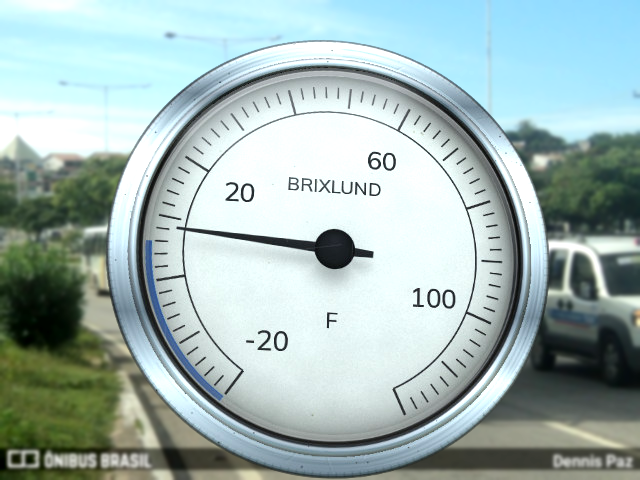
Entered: 8 °F
